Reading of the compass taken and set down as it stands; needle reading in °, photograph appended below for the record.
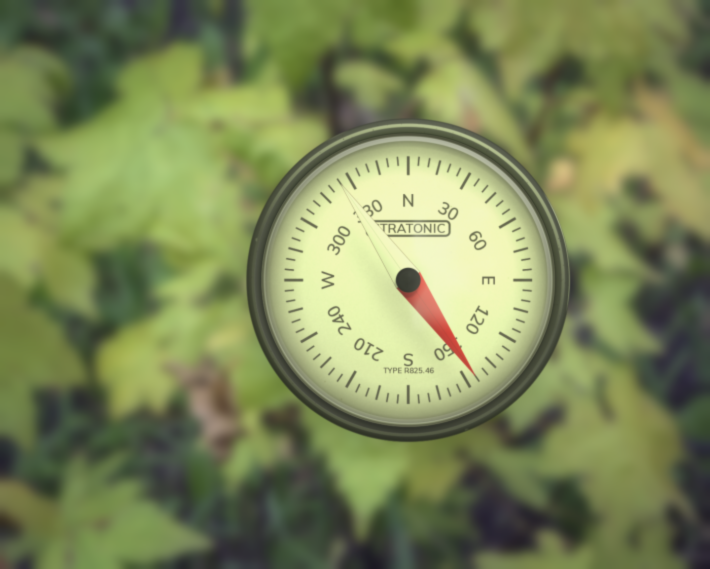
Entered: 145 °
